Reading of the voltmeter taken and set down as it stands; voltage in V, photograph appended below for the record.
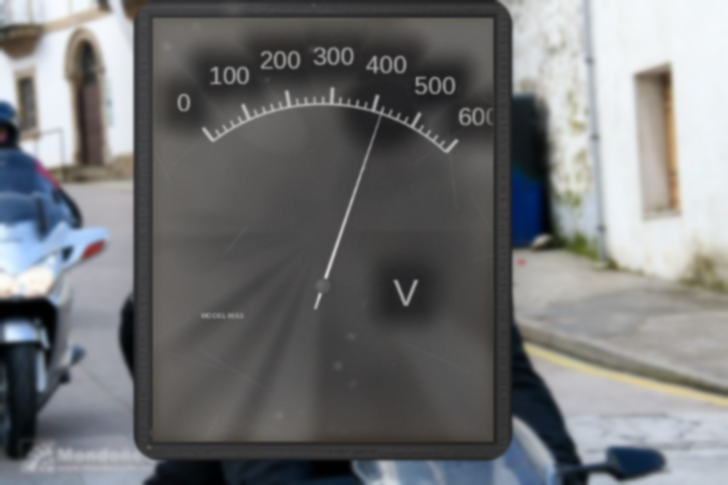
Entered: 420 V
